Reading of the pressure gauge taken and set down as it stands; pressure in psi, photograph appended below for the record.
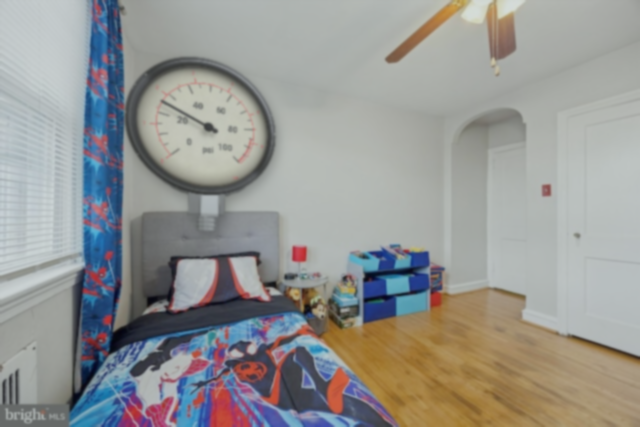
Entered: 25 psi
